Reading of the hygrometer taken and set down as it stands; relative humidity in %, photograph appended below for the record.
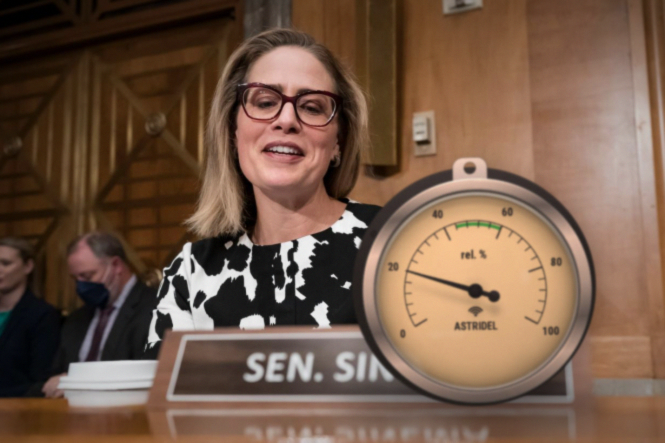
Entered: 20 %
